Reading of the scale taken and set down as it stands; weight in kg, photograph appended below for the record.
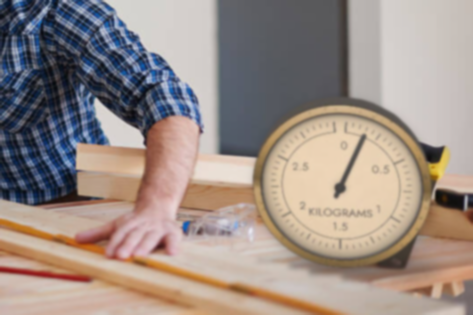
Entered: 0.15 kg
